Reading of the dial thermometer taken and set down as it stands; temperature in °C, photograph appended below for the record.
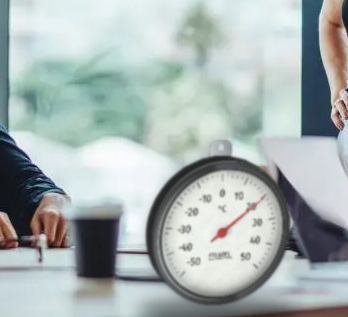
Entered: 20 °C
